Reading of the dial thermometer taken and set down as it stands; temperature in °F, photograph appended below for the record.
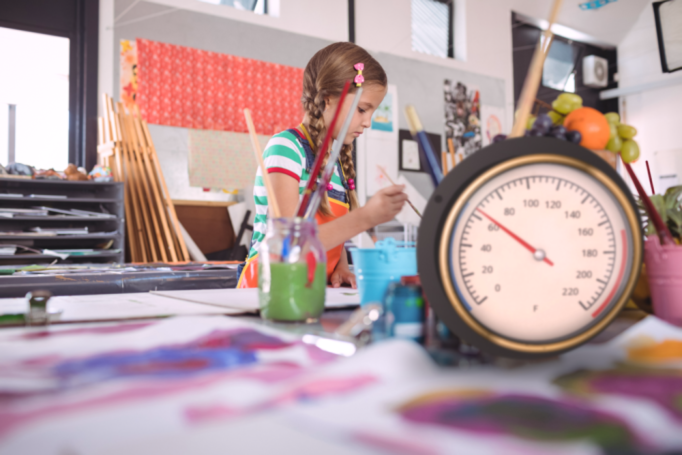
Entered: 64 °F
